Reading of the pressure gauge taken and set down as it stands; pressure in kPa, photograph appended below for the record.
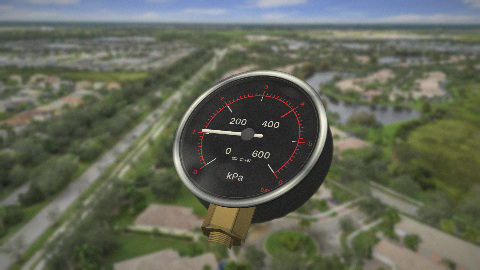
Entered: 100 kPa
